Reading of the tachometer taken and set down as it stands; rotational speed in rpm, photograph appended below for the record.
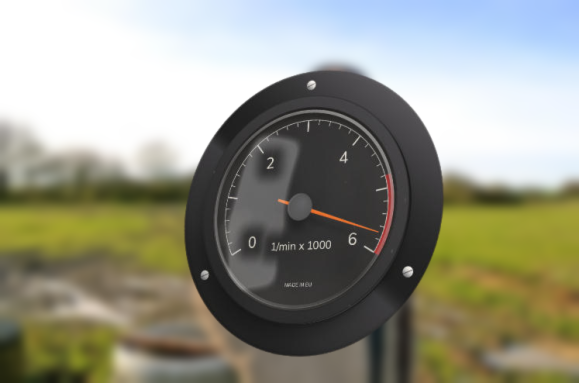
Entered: 5700 rpm
